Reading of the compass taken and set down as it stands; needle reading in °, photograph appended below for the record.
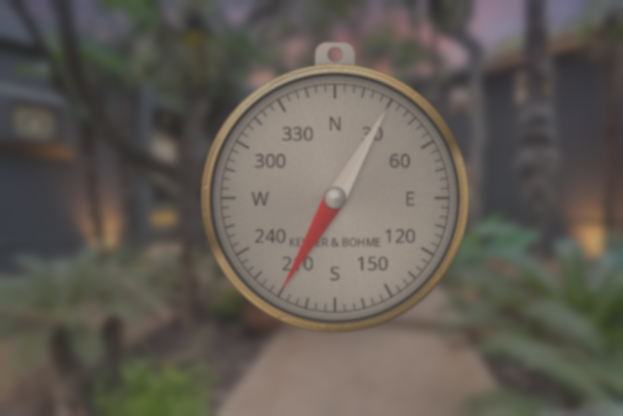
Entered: 210 °
